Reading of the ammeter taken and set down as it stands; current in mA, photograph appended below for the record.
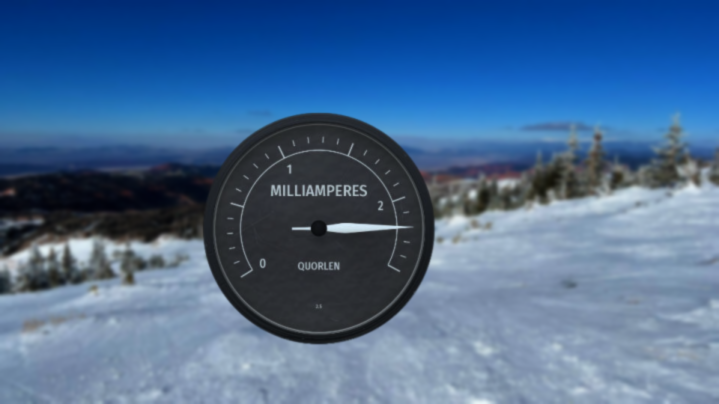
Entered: 2.2 mA
